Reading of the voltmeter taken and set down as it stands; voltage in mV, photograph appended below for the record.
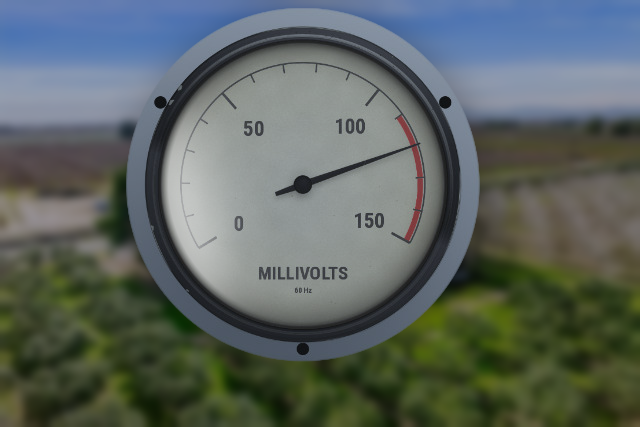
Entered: 120 mV
